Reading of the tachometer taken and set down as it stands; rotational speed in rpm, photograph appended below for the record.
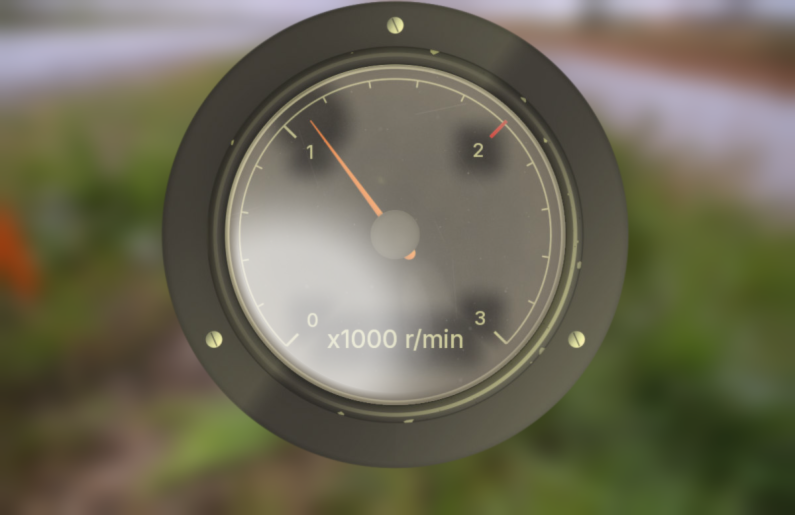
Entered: 1100 rpm
